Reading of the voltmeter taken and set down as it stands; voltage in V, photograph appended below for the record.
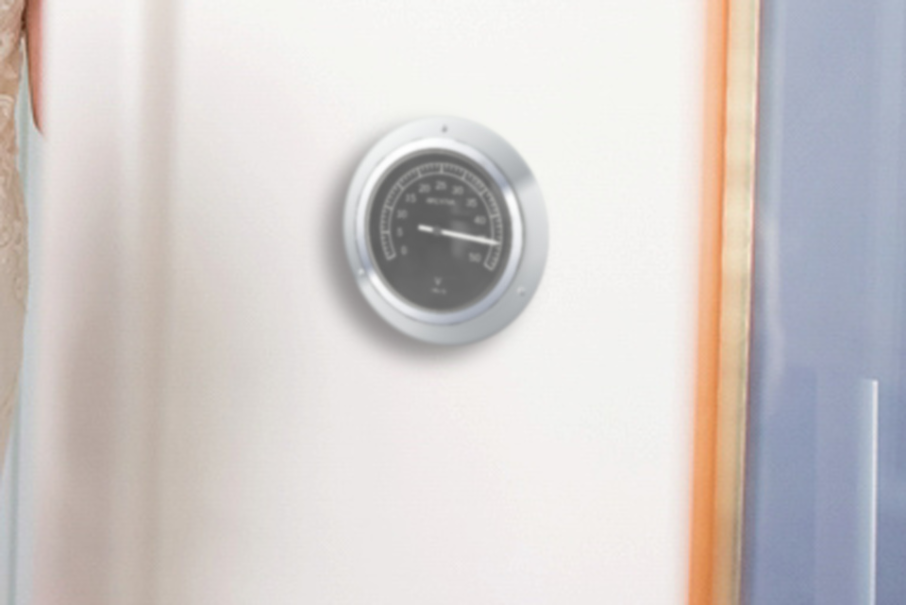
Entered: 45 V
